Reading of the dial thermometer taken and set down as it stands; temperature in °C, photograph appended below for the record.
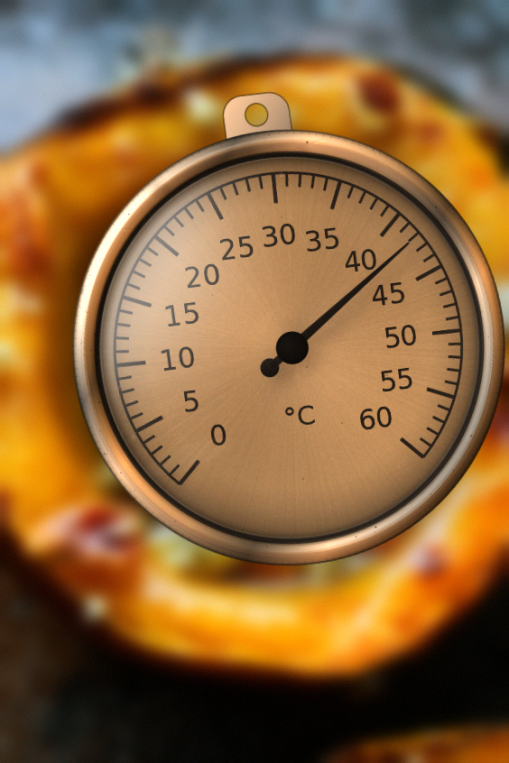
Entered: 42 °C
